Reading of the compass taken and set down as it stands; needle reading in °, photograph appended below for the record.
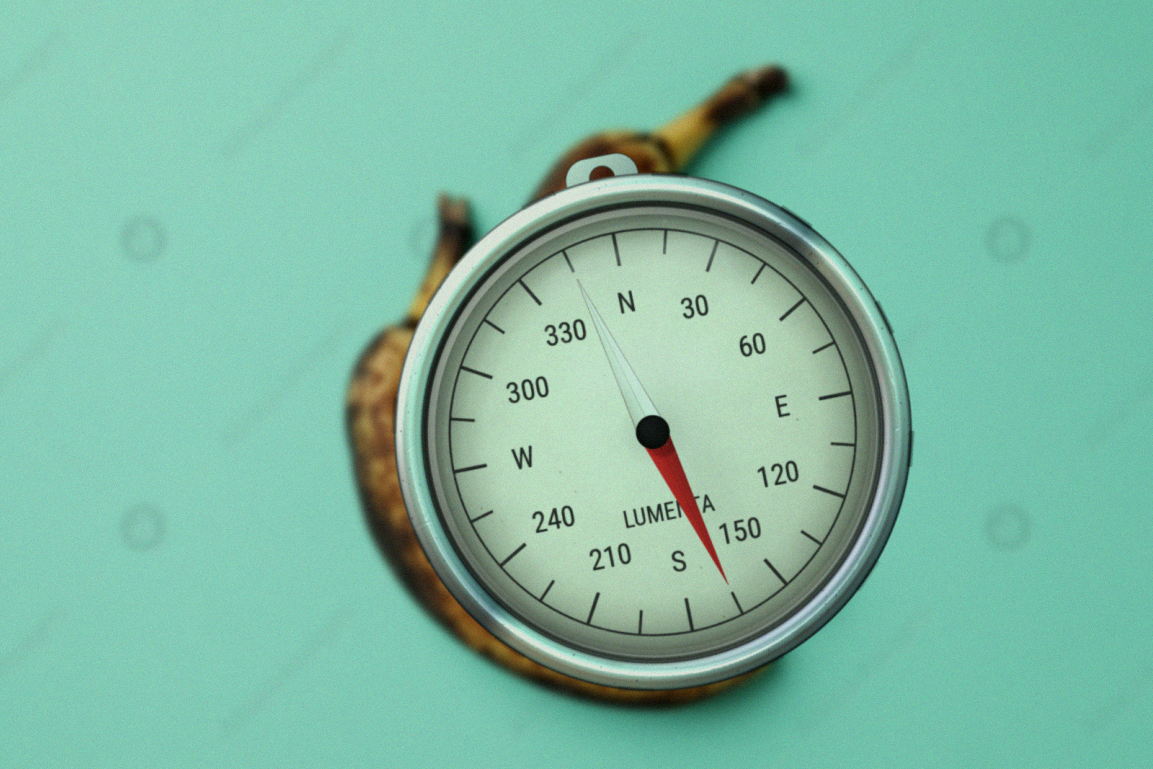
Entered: 165 °
